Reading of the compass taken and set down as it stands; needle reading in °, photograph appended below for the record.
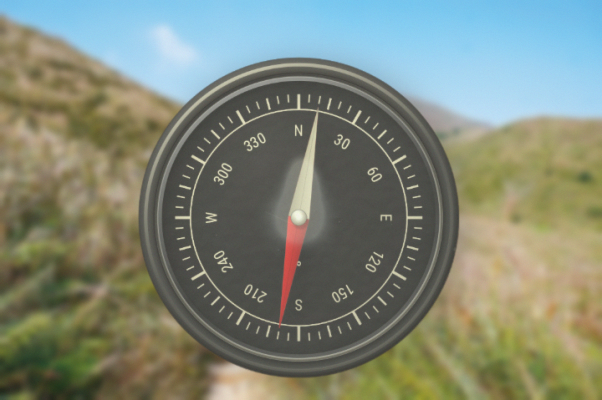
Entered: 190 °
